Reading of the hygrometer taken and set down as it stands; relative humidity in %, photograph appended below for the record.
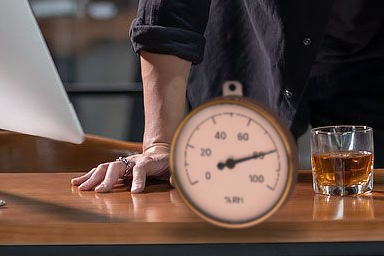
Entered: 80 %
